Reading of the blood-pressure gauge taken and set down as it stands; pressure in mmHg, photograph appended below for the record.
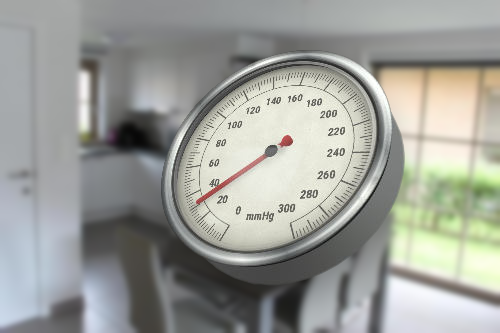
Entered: 30 mmHg
